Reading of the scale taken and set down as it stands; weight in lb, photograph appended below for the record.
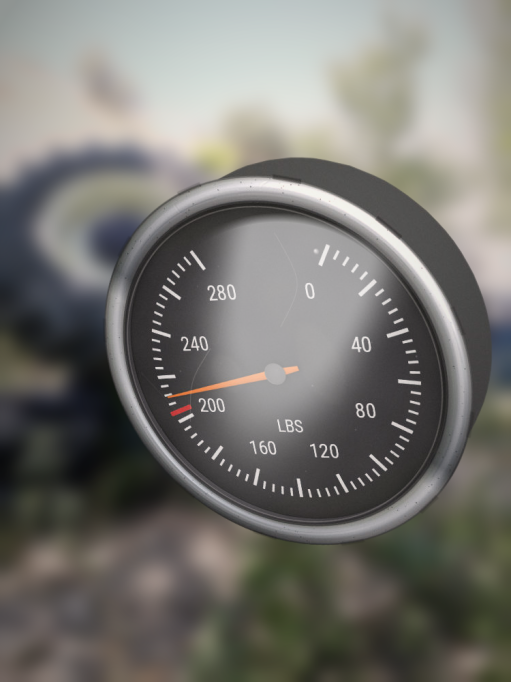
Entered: 212 lb
